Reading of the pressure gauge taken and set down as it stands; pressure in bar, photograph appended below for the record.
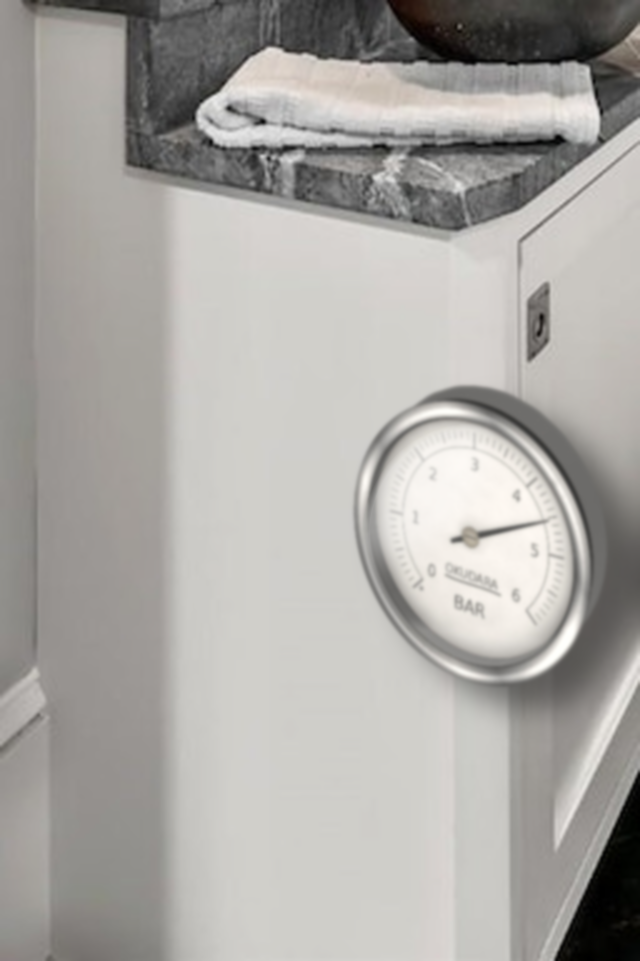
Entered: 4.5 bar
